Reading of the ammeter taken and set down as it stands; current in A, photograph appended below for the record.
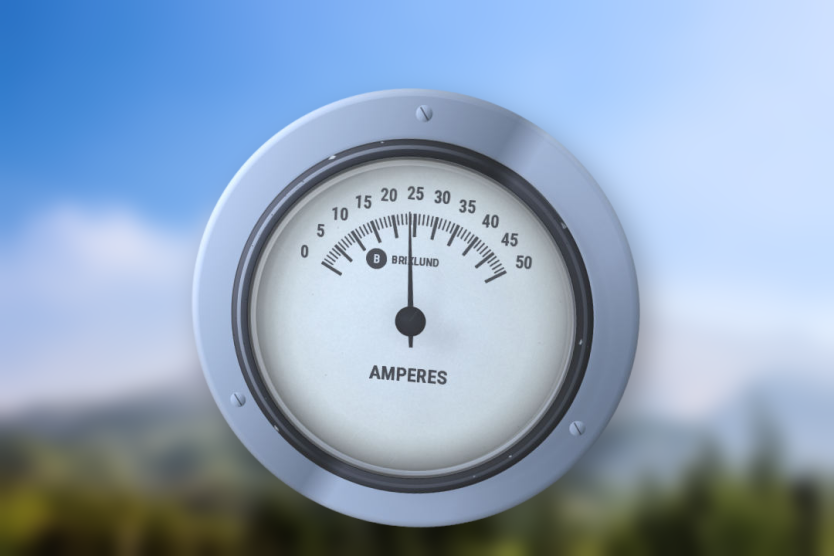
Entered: 24 A
